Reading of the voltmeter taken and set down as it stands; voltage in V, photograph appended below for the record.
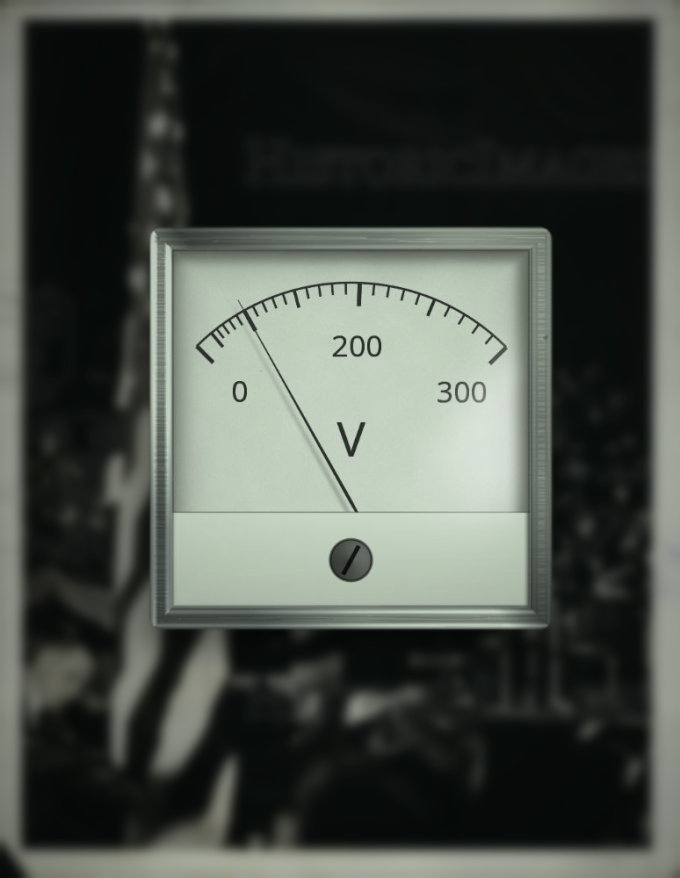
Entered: 100 V
